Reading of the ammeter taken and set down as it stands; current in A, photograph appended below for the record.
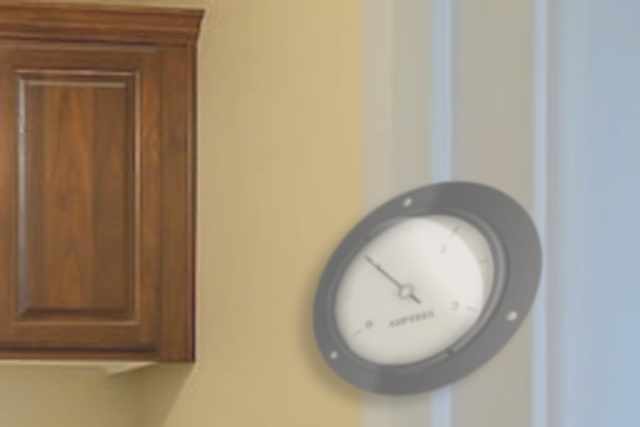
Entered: 1 A
